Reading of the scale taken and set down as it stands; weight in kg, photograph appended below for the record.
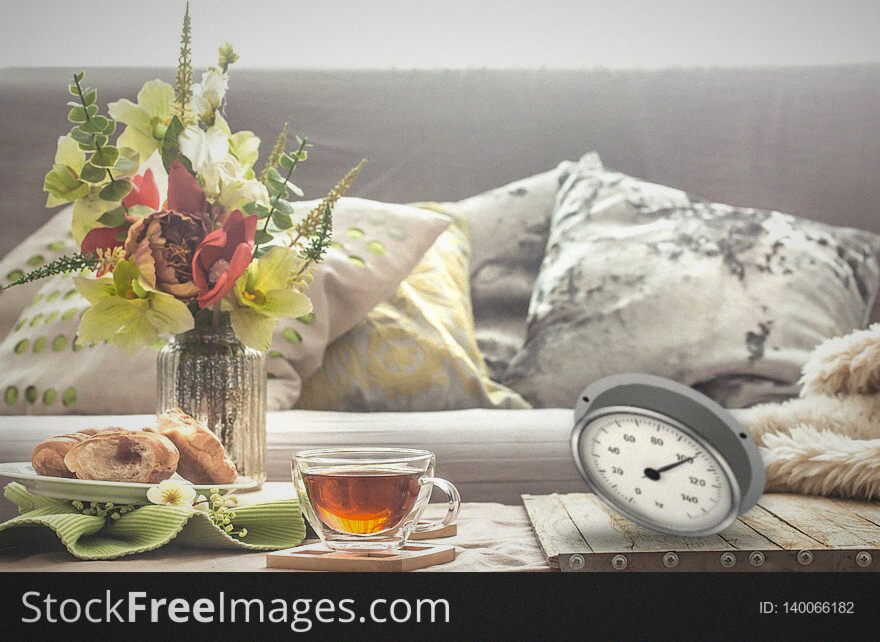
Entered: 100 kg
